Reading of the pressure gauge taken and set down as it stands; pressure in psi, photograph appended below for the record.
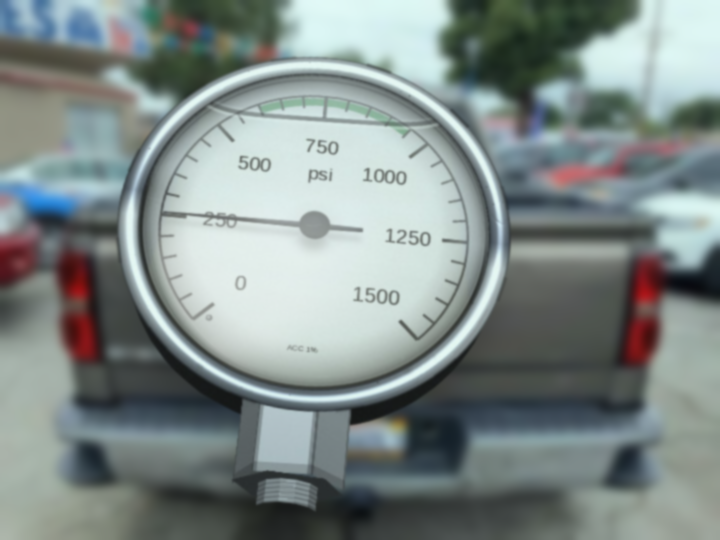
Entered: 250 psi
